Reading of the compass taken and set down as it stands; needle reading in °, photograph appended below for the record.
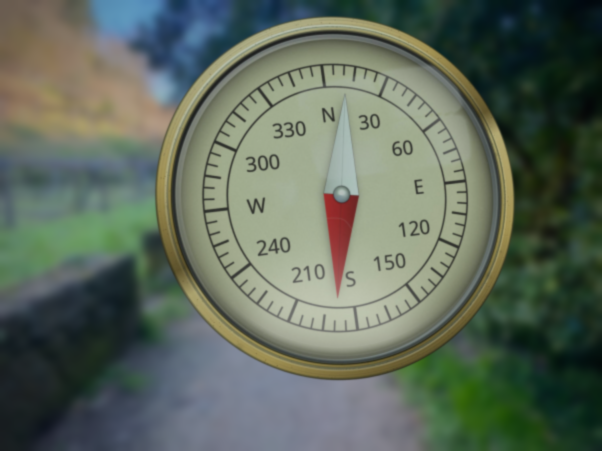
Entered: 190 °
